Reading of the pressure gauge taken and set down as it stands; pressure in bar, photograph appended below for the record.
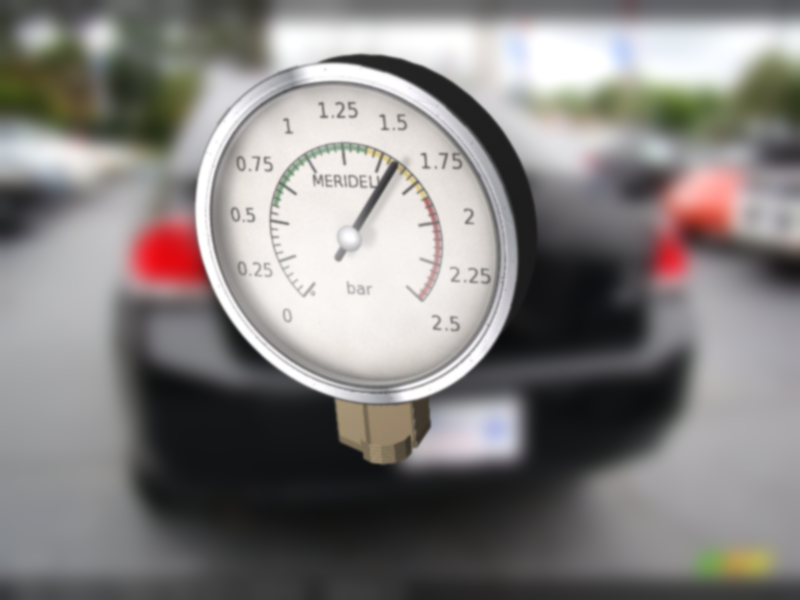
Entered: 1.6 bar
